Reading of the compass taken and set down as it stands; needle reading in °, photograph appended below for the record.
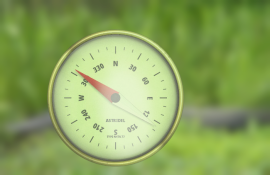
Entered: 305 °
